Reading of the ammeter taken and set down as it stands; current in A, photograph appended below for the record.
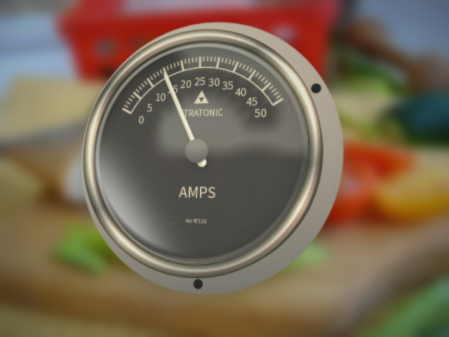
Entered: 15 A
